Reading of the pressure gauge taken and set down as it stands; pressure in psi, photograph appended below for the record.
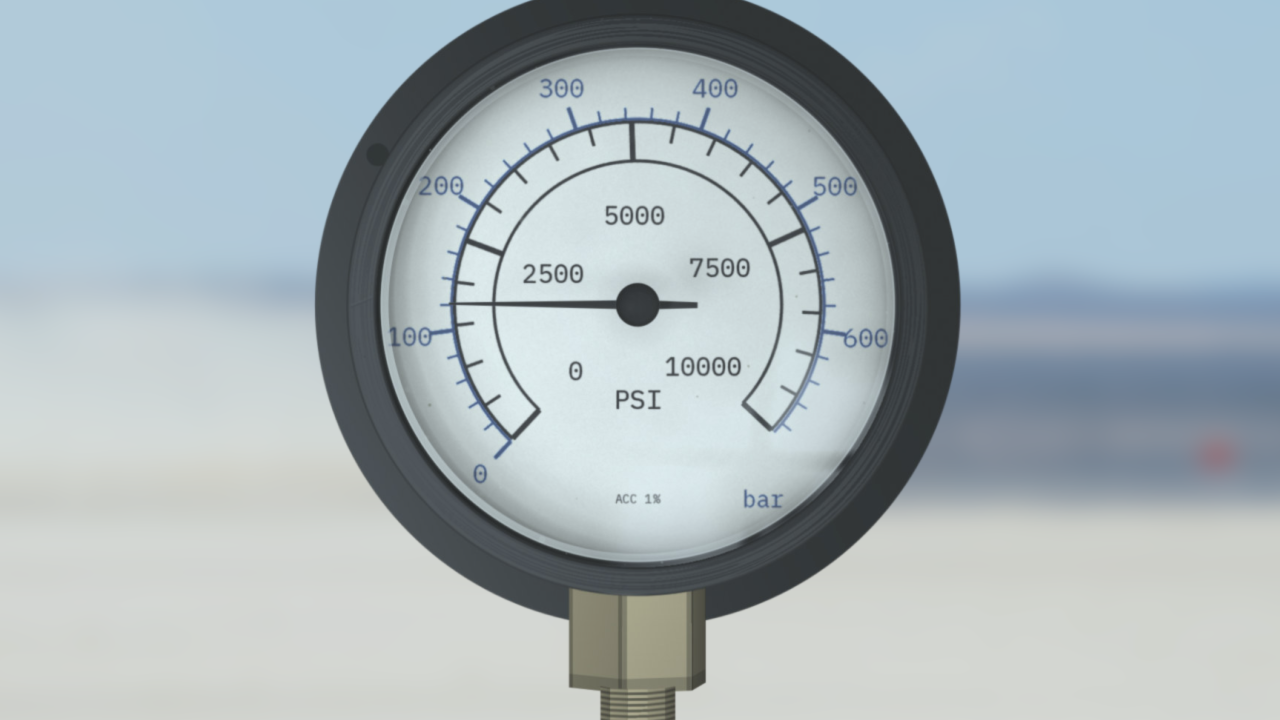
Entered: 1750 psi
